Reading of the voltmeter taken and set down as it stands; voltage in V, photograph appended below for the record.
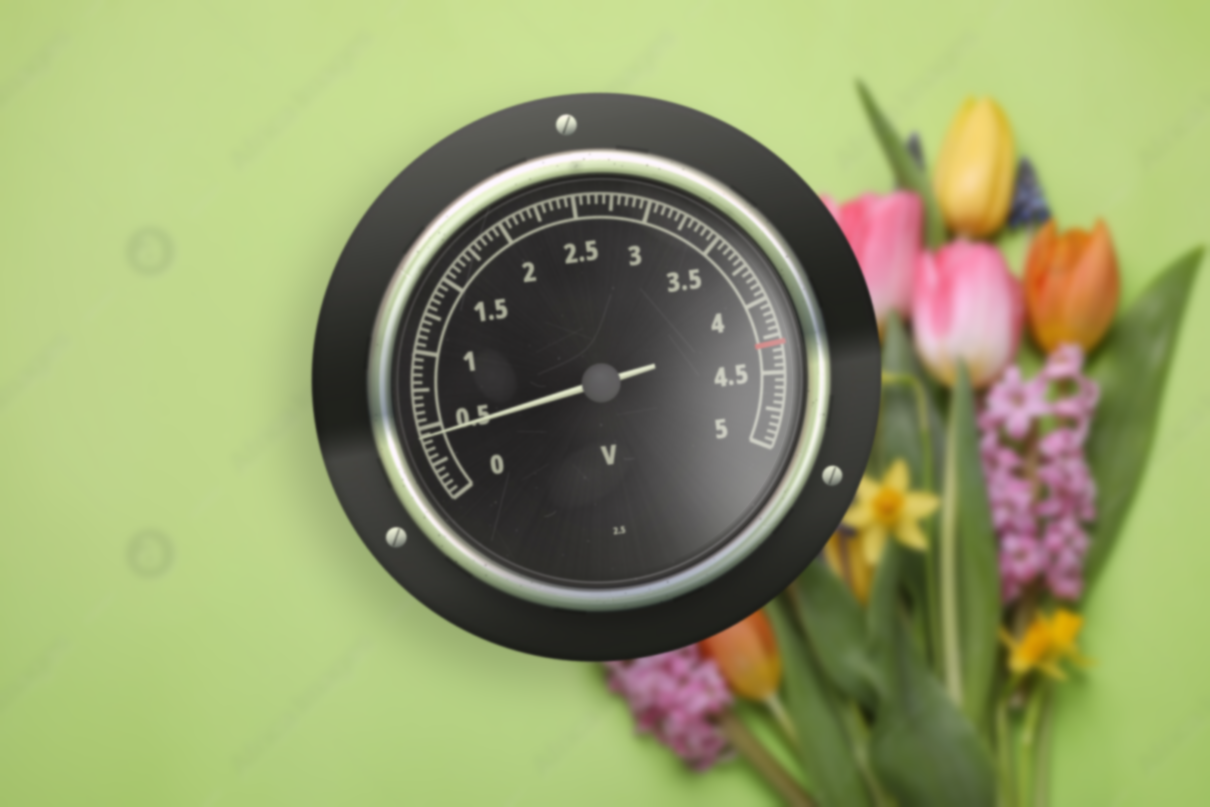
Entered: 0.45 V
